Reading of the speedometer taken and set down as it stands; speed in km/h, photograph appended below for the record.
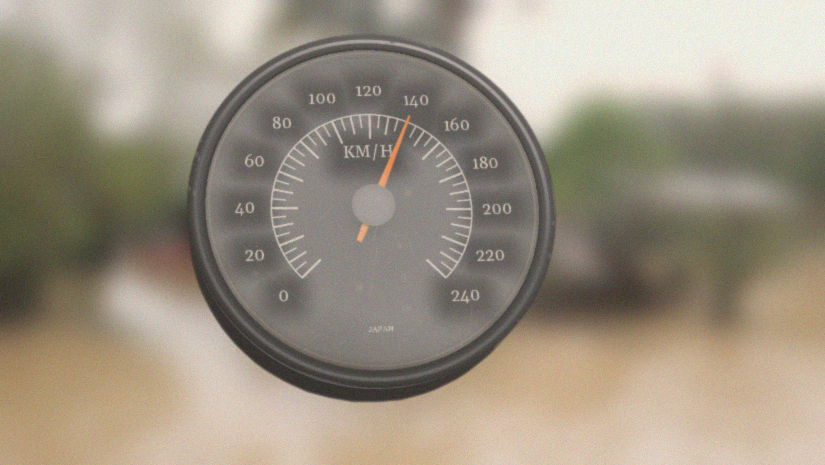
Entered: 140 km/h
